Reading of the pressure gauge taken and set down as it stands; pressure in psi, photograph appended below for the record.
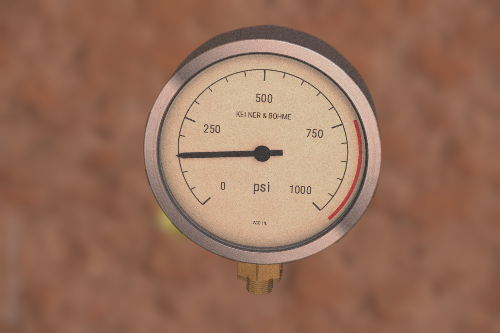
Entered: 150 psi
